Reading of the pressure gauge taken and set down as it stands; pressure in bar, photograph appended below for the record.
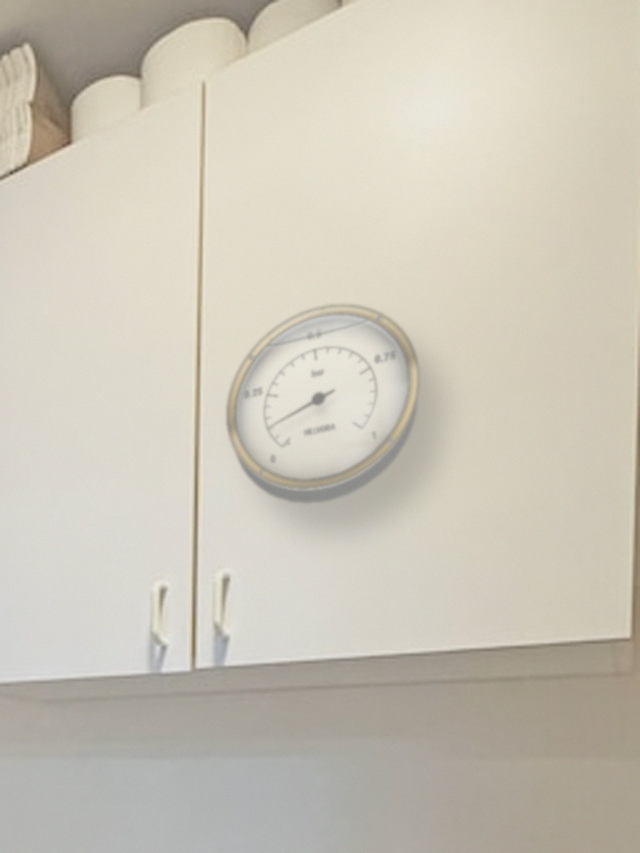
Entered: 0.1 bar
